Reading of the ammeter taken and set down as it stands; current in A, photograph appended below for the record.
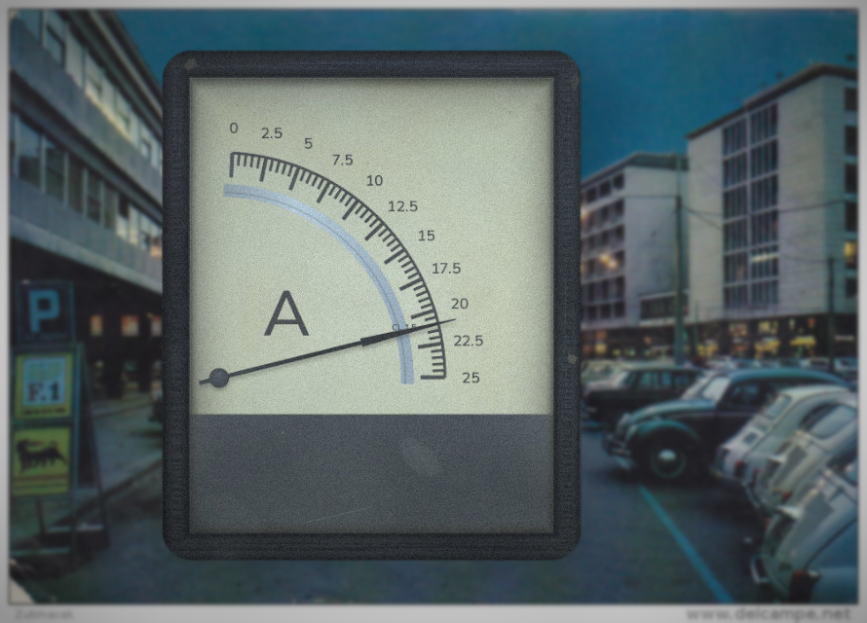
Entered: 21 A
